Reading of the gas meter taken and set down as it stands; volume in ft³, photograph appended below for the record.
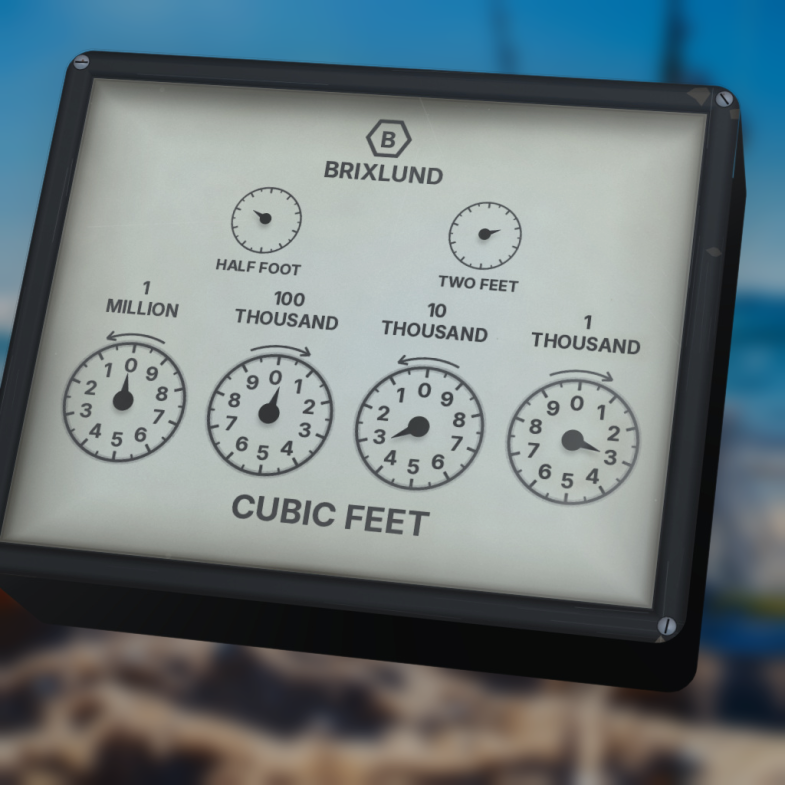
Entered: 3300 ft³
